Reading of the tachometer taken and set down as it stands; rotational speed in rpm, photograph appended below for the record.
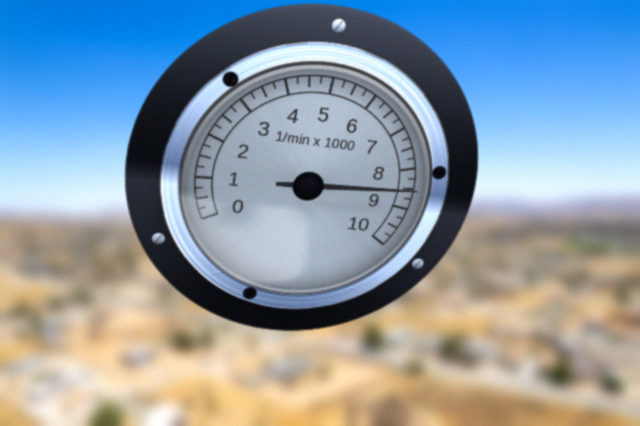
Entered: 8500 rpm
